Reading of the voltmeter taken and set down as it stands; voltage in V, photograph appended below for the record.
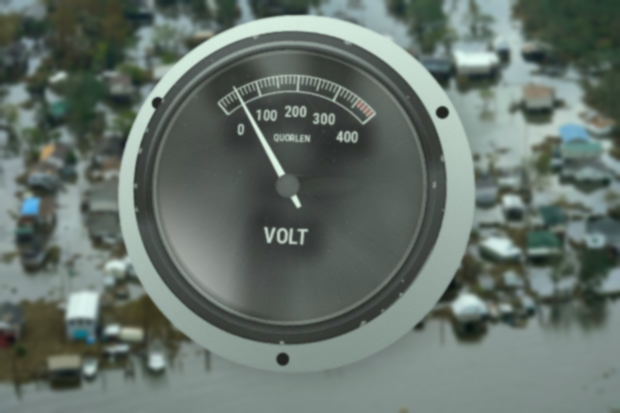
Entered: 50 V
